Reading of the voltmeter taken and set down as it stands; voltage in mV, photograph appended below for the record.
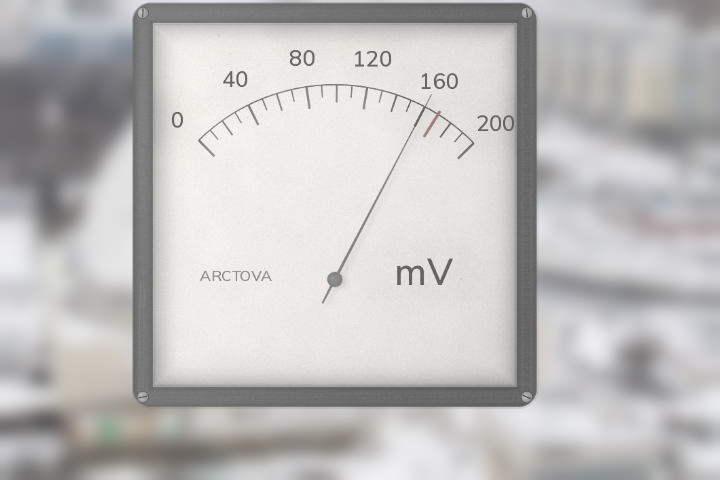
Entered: 160 mV
